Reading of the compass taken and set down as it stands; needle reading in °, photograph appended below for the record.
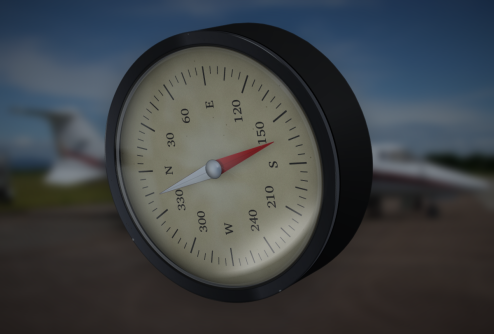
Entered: 162.5 °
